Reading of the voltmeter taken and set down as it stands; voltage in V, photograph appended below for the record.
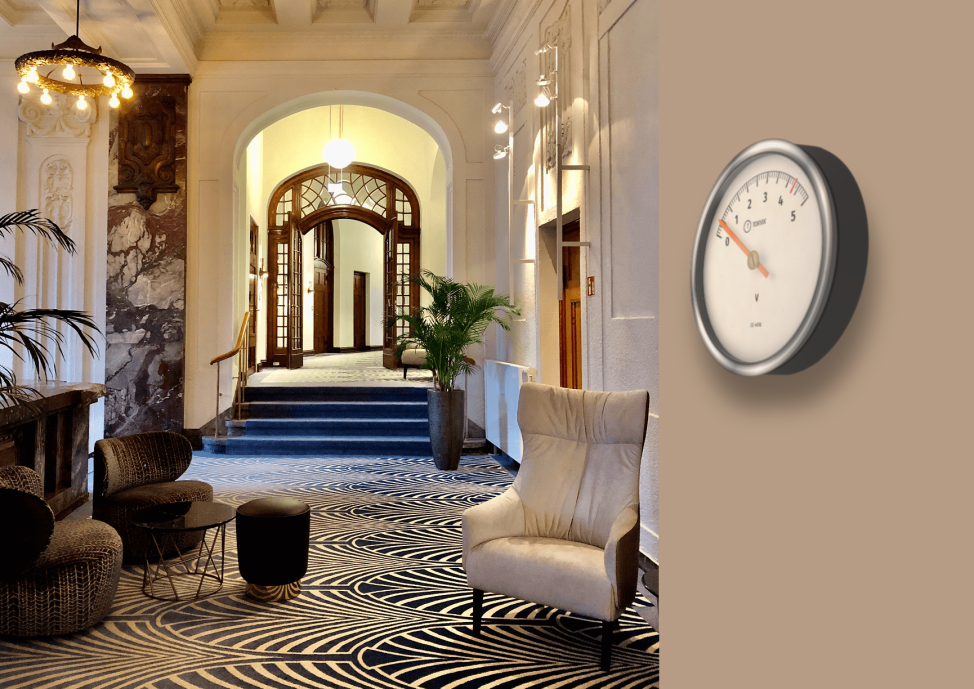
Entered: 0.5 V
